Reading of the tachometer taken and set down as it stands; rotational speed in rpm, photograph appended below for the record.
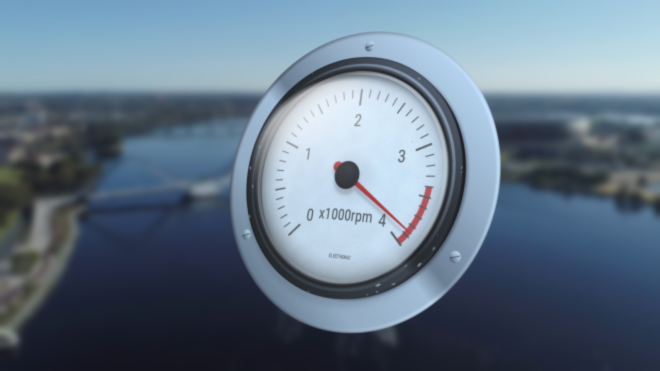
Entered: 3850 rpm
